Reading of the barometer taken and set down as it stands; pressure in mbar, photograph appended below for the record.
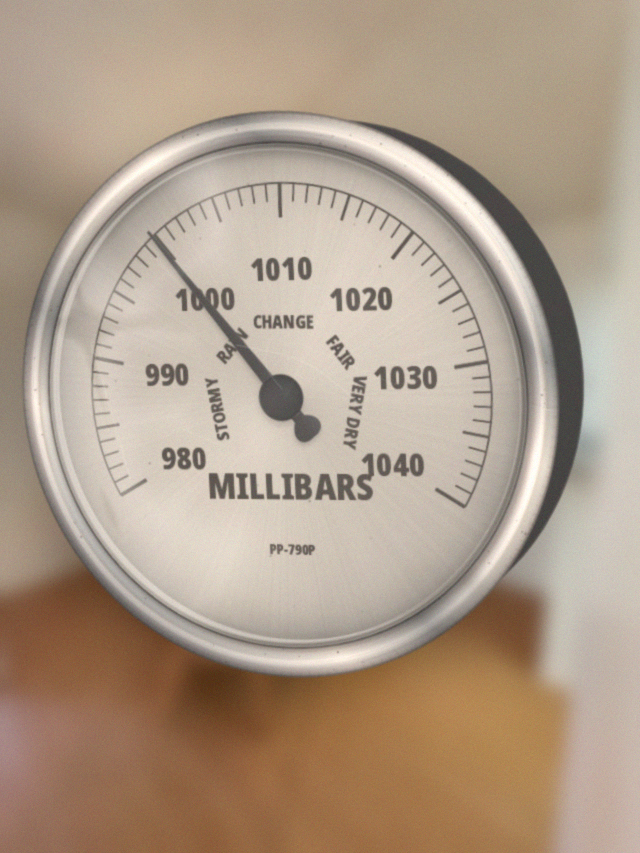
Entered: 1000 mbar
